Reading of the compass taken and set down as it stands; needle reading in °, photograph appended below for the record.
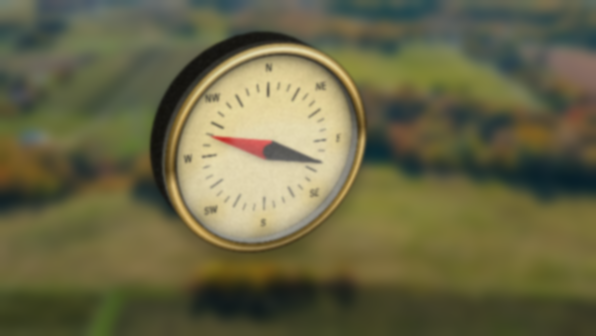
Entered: 290 °
